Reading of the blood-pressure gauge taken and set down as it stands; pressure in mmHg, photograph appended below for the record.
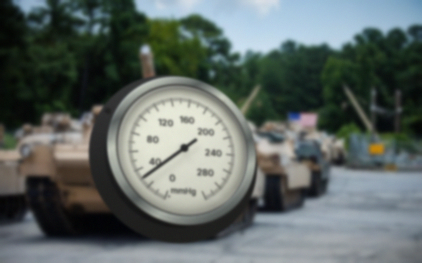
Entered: 30 mmHg
